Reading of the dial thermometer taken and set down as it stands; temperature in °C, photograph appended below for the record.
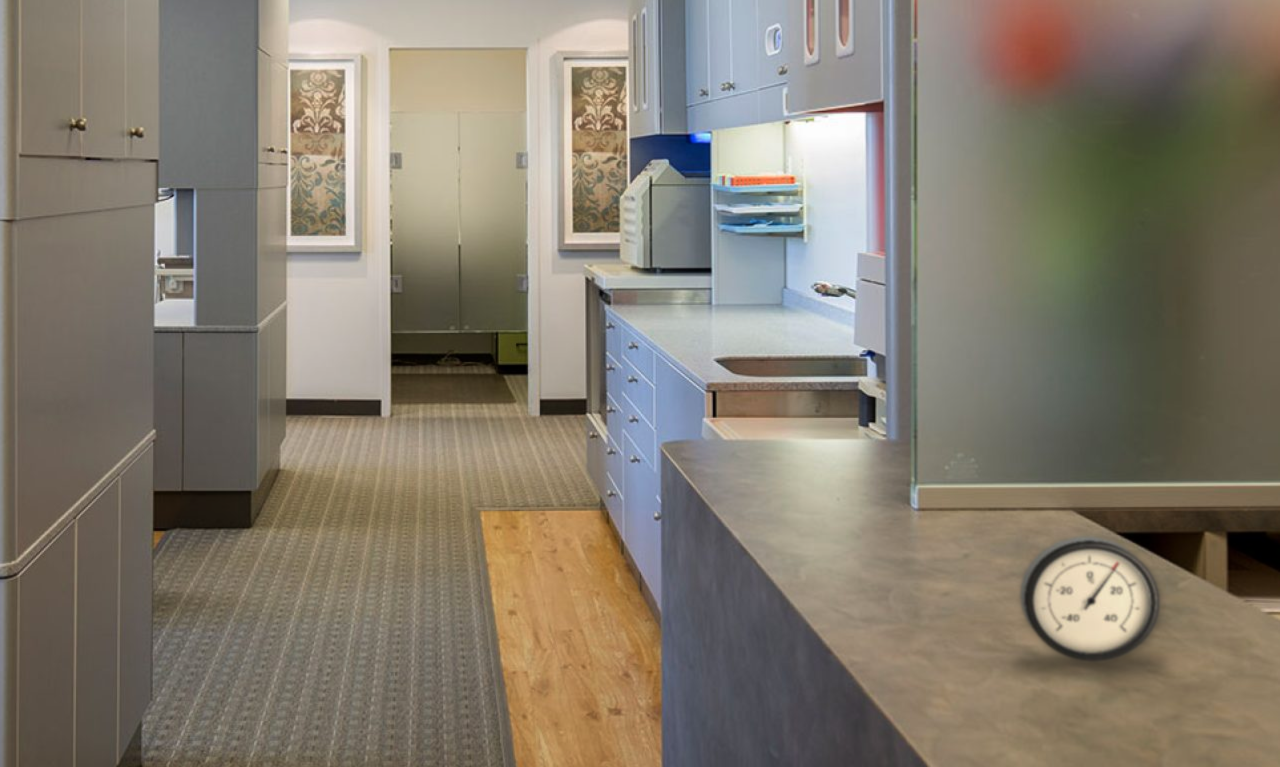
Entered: 10 °C
